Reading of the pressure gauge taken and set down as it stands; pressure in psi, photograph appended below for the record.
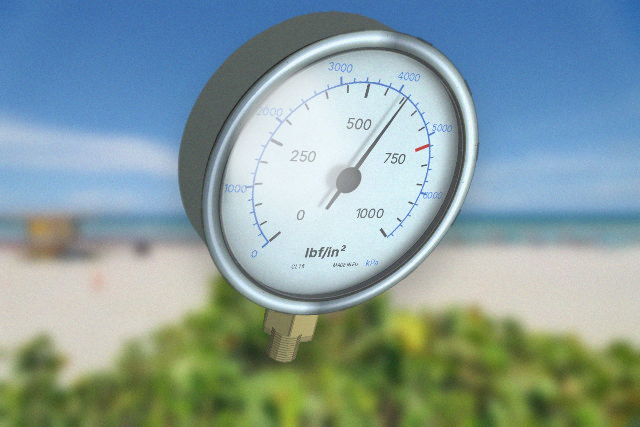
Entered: 600 psi
